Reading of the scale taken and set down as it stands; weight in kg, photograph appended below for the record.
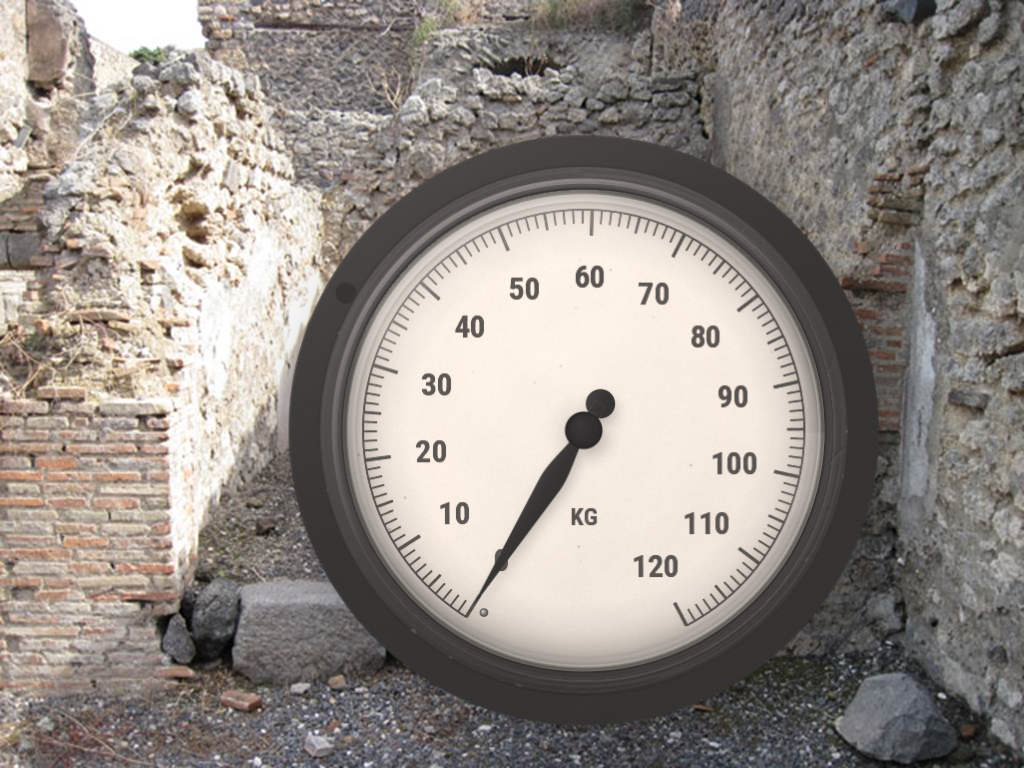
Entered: 0 kg
